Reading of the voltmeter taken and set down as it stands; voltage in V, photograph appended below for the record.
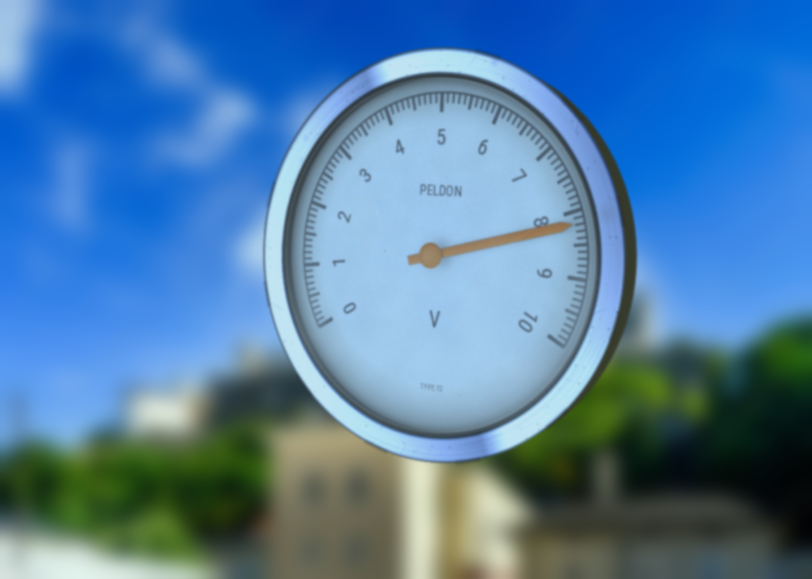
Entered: 8.2 V
